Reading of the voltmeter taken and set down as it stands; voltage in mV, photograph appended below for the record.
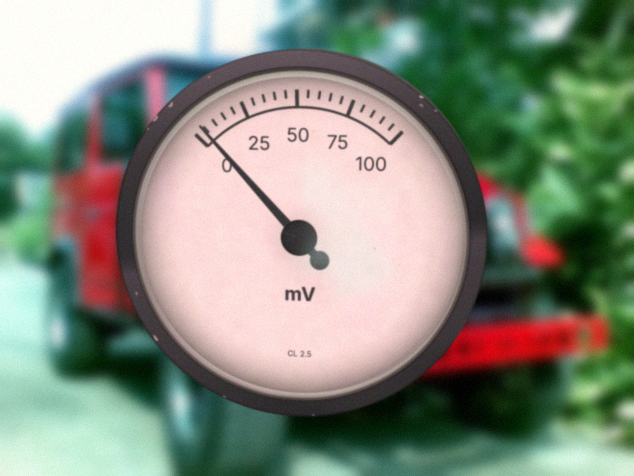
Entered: 5 mV
